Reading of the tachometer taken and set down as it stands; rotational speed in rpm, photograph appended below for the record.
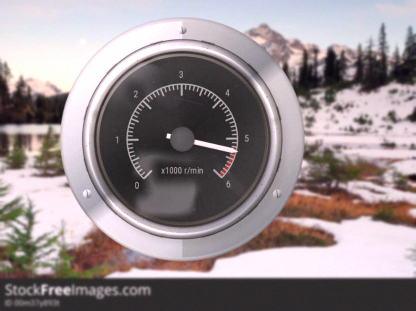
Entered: 5300 rpm
